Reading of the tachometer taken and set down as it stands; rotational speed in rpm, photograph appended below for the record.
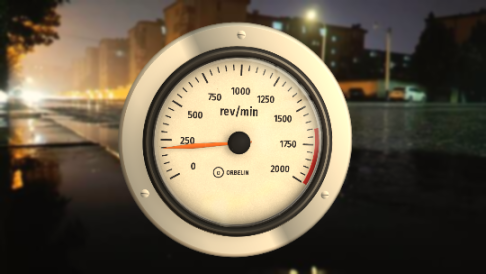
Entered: 200 rpm
